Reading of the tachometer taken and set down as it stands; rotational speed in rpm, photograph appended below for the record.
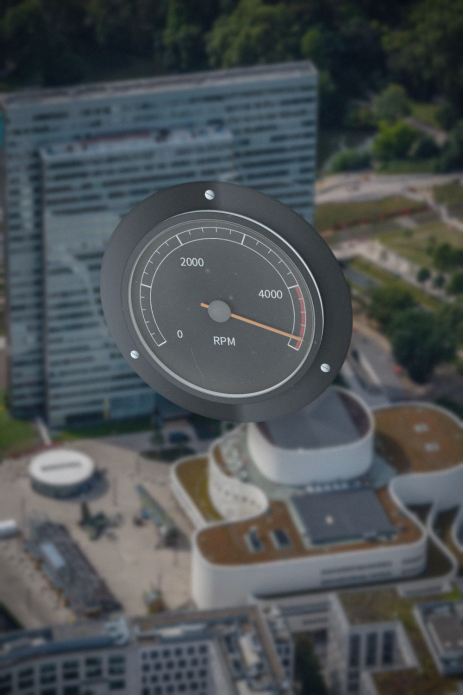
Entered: 4800 rpm
